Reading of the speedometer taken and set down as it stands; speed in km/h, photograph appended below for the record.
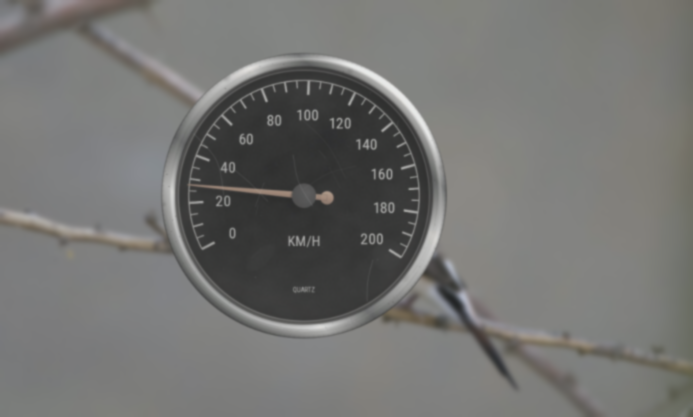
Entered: 27.5 km/h
